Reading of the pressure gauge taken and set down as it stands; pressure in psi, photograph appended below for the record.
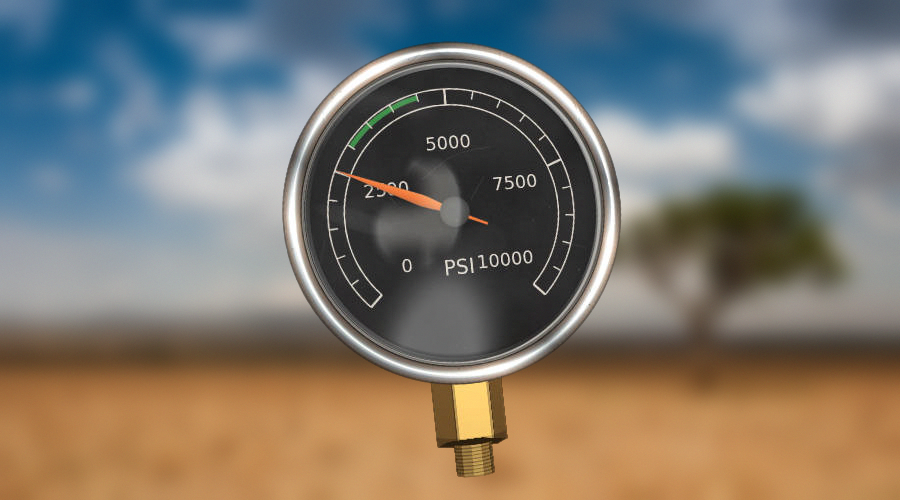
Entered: 2500 psi
